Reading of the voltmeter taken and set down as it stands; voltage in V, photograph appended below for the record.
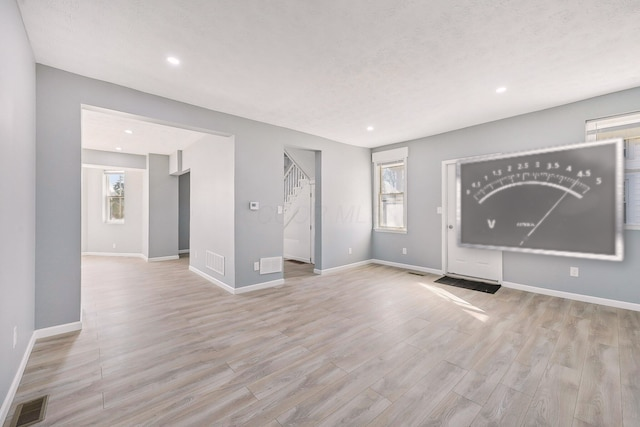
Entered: 4.5 V
